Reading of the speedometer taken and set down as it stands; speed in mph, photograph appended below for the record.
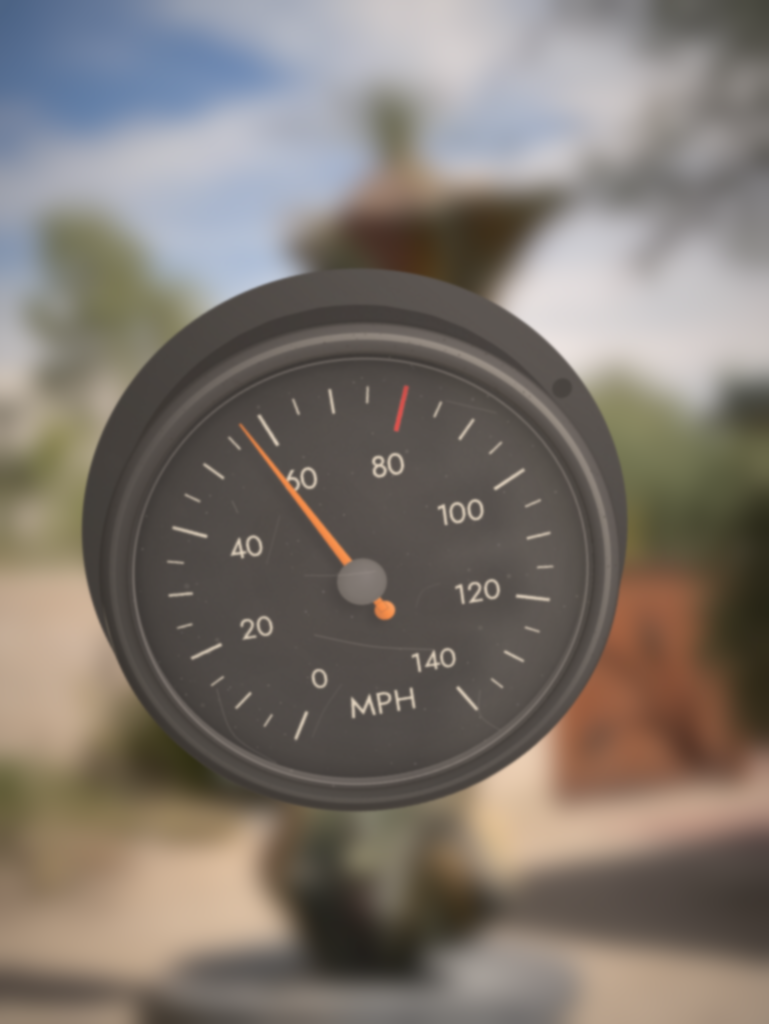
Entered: 57.5 mph
